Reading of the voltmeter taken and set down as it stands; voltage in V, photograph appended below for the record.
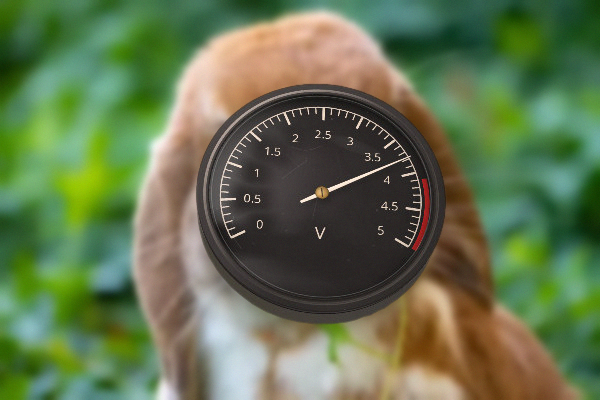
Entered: 3.8 V
